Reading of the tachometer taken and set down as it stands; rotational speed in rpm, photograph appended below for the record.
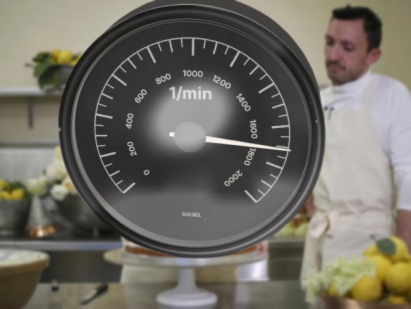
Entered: 1700 rpm
